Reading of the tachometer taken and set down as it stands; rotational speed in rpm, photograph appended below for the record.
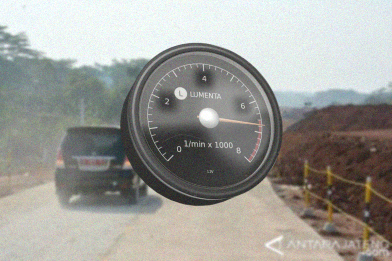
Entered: 6800 rpm
